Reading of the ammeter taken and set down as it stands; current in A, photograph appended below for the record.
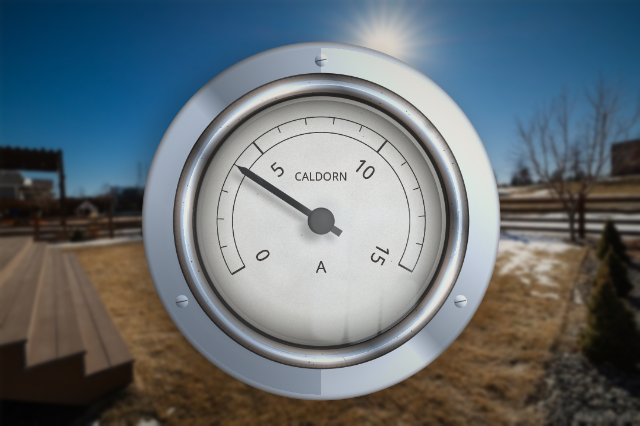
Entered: 4 A
